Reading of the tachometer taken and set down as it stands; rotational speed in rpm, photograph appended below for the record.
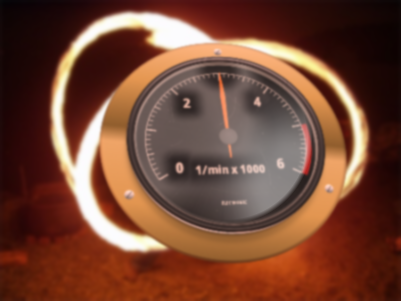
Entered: 3000 rpm
